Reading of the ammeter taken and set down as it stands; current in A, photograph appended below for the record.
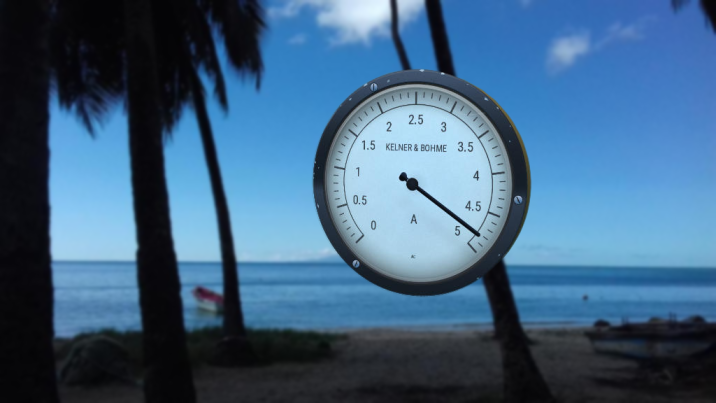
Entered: 4.8 A
